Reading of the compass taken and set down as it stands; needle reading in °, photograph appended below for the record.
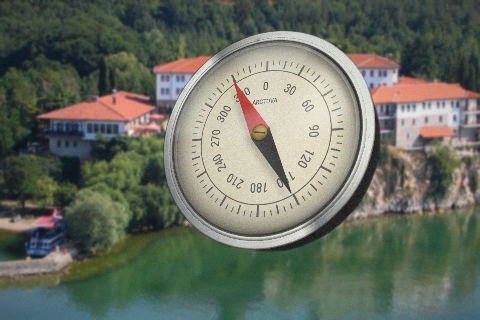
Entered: 330 °
